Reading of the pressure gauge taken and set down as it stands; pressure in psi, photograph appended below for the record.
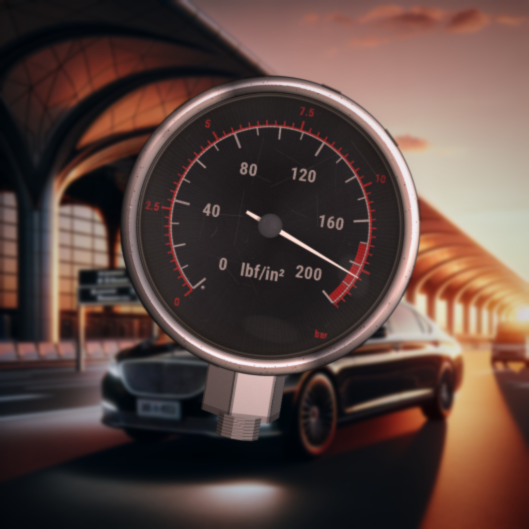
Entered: 185 psi
